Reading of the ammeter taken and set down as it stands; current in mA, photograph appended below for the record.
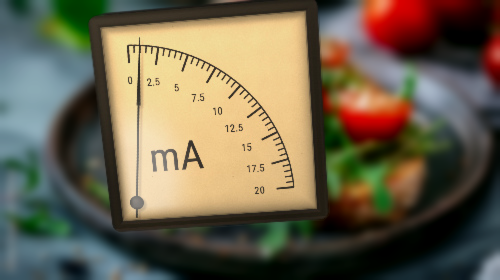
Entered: 1 mA
